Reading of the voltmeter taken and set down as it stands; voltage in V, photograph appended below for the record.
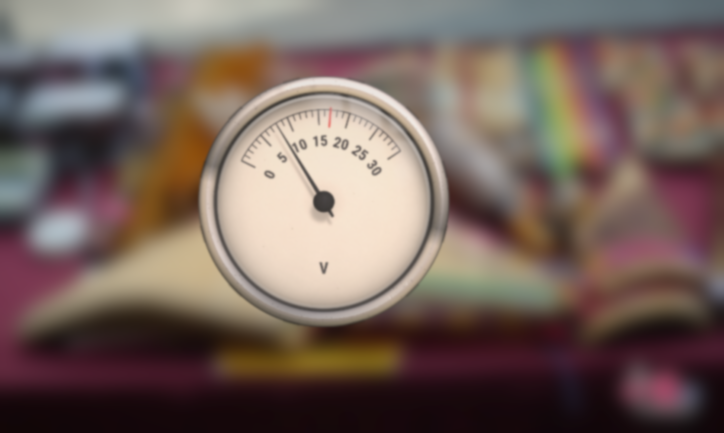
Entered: 8 V
